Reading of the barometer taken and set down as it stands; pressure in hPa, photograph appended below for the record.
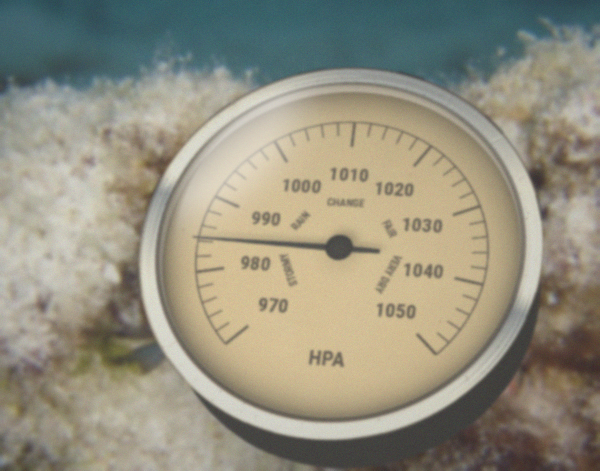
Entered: 984 hPa
